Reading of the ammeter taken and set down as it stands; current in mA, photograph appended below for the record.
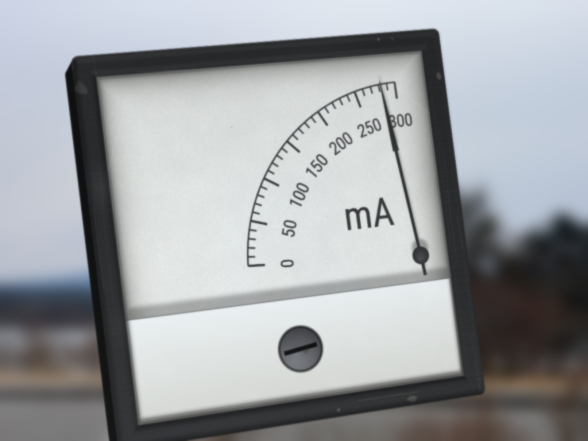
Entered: 280 mA
